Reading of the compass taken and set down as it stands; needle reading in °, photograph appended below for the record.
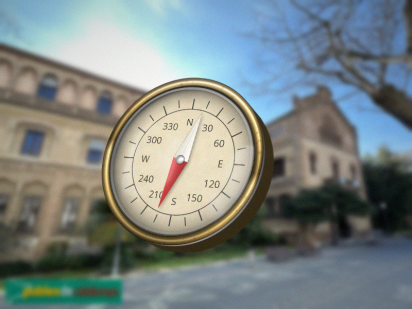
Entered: 195 °
